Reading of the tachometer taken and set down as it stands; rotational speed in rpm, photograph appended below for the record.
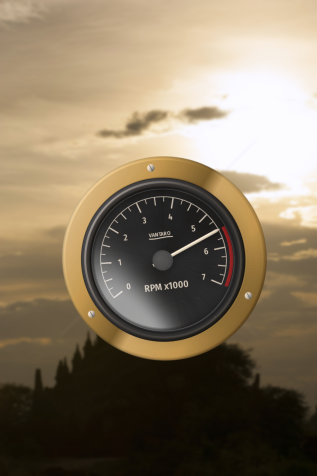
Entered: 5500 rpm
